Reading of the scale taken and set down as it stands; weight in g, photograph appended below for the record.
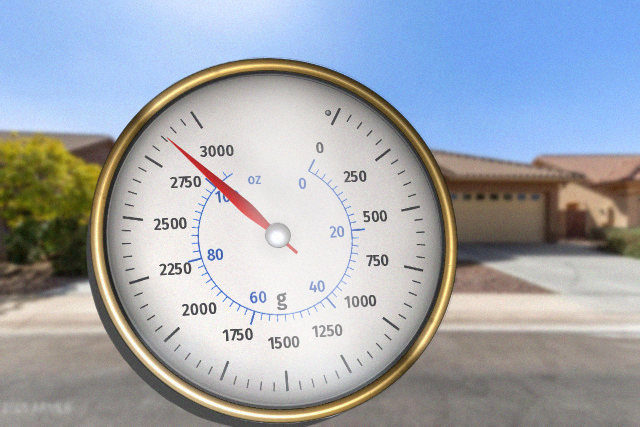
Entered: 2850 g
